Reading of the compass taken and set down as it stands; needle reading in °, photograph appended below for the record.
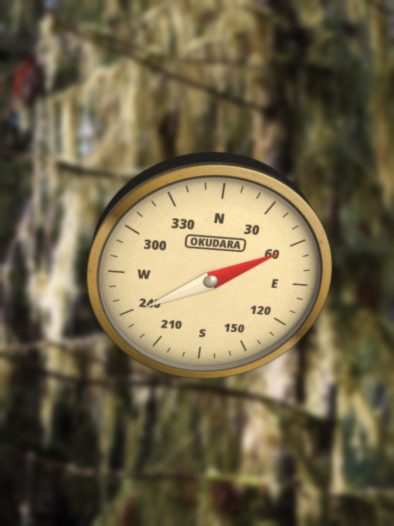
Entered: 60 °
